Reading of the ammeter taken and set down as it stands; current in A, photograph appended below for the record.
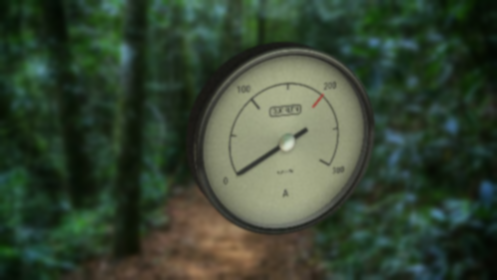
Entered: 0 A
